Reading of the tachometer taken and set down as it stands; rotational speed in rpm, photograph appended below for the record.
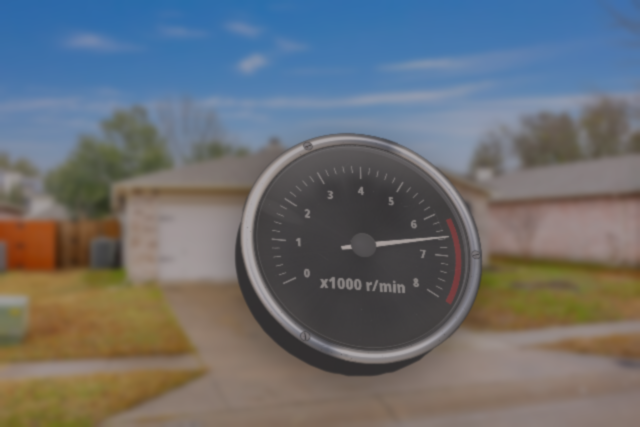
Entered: 6600 rpm
